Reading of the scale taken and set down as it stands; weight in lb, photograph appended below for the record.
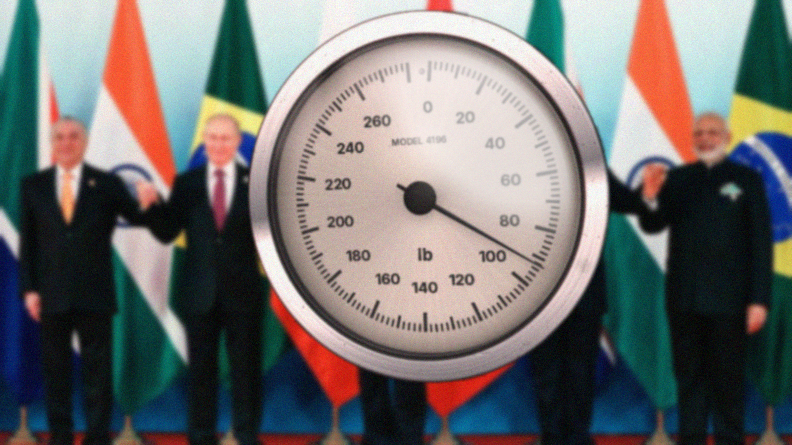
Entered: 92 lb
